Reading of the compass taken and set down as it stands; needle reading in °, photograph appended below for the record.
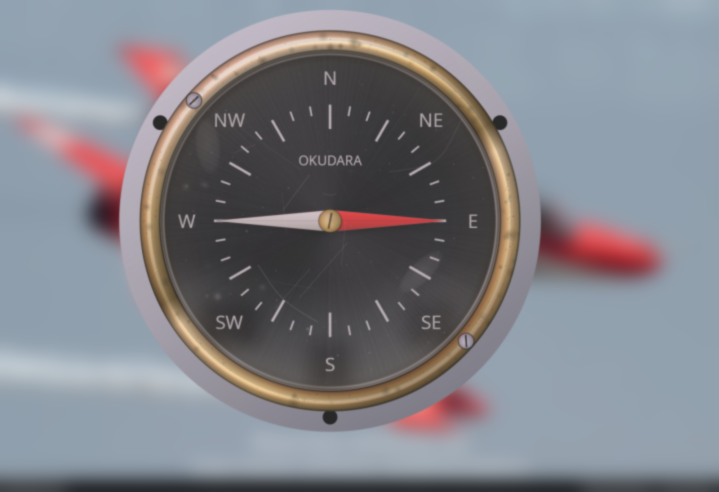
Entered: 90 °
